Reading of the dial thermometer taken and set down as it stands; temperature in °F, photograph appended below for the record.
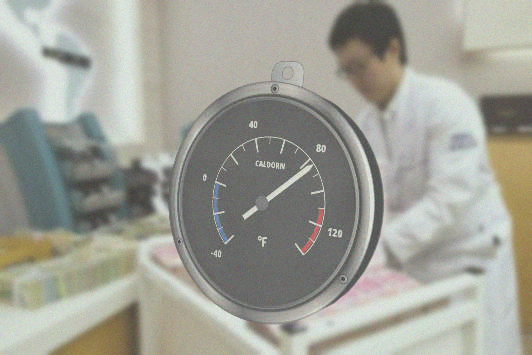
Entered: 85 °F
